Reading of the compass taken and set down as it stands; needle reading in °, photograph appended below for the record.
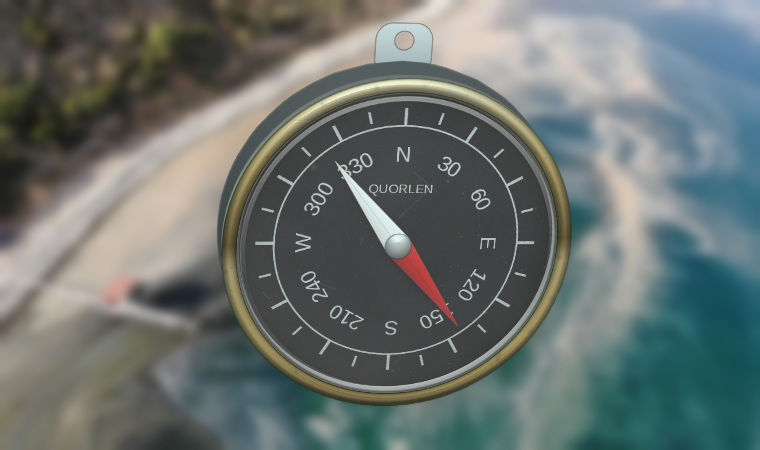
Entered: 142.5 °
